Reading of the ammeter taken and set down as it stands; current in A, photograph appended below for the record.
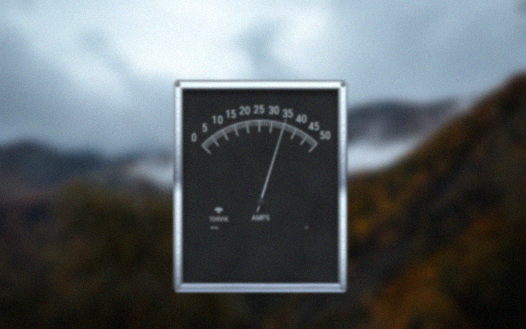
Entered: 35 A
